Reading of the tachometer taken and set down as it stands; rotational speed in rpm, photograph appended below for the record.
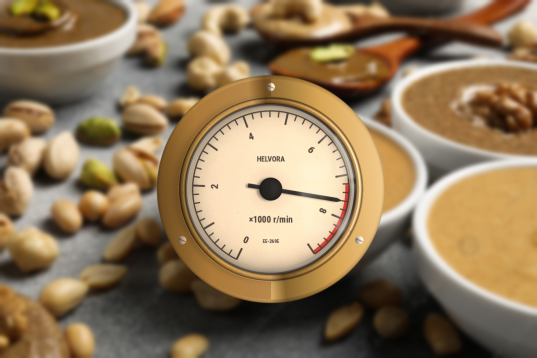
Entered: 7600 rpm
